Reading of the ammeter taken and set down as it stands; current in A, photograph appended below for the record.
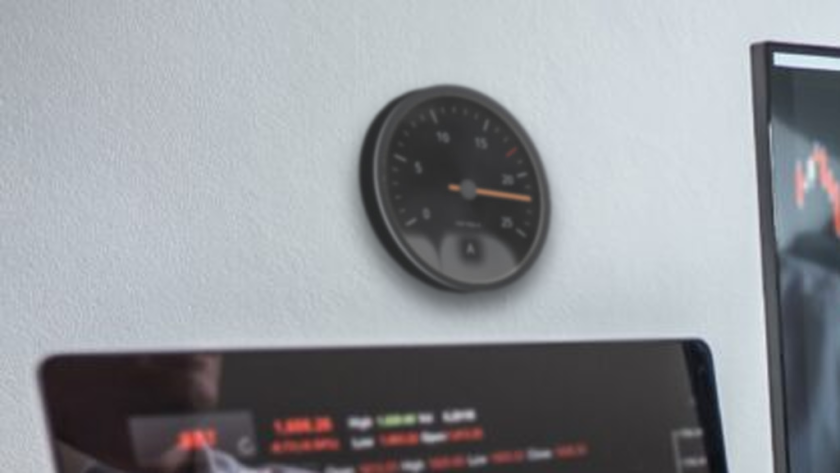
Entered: 22 A
